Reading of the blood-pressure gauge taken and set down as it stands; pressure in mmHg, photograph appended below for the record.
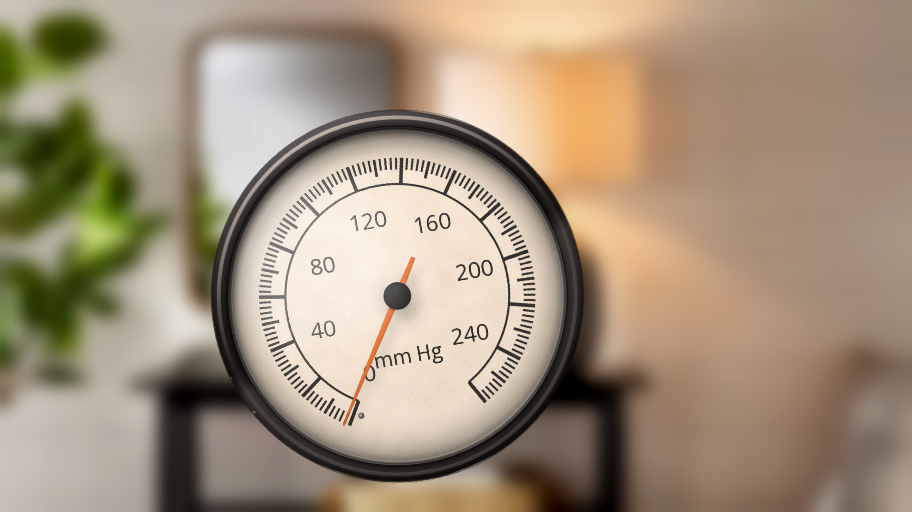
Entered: 2 mmHg
